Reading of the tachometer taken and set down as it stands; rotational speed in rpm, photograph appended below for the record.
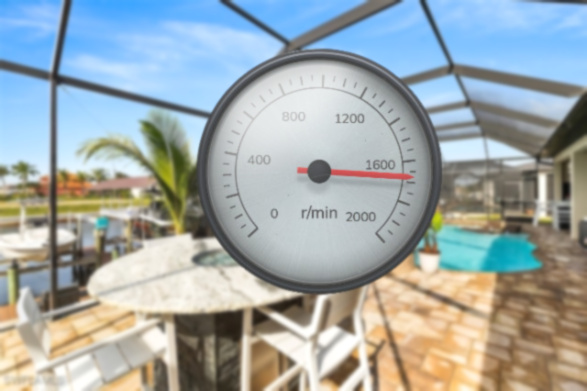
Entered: 1675 rpm
